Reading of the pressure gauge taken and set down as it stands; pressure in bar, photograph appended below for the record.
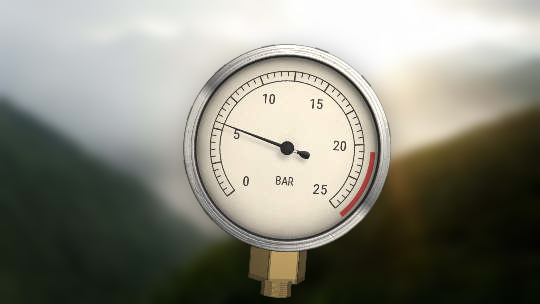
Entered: 5.5 bar
